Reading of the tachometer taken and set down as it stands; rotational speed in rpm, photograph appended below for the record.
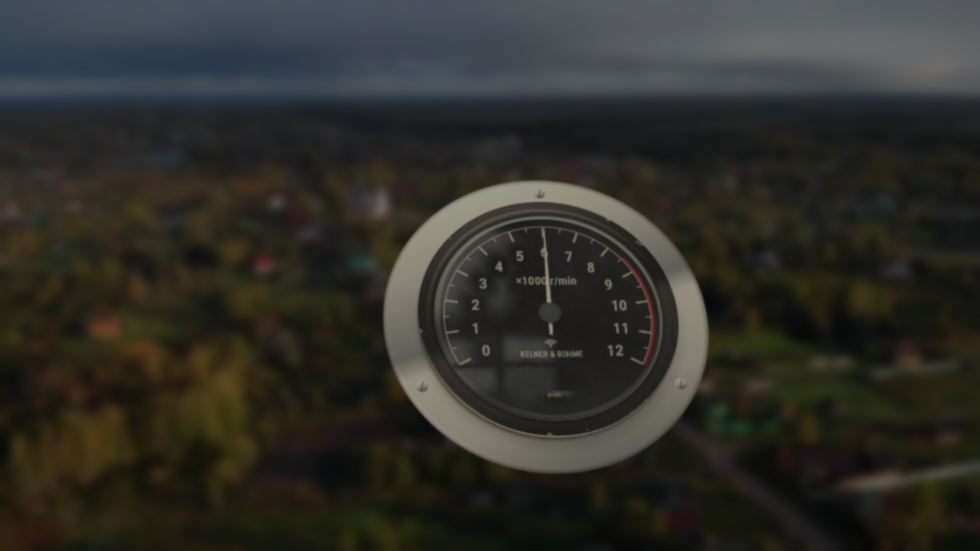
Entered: 6000 rpm
